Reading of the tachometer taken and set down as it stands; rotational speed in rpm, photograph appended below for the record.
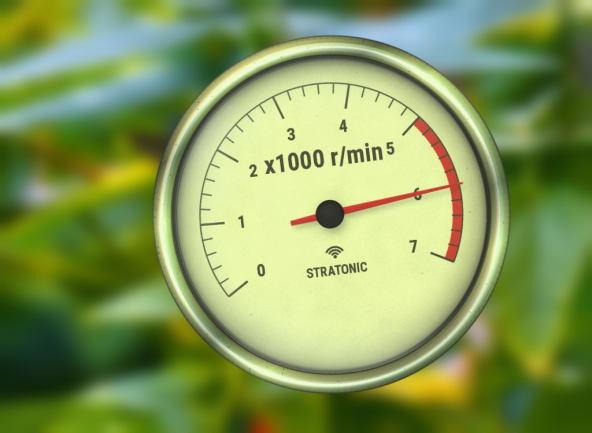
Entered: 6000 rpm
